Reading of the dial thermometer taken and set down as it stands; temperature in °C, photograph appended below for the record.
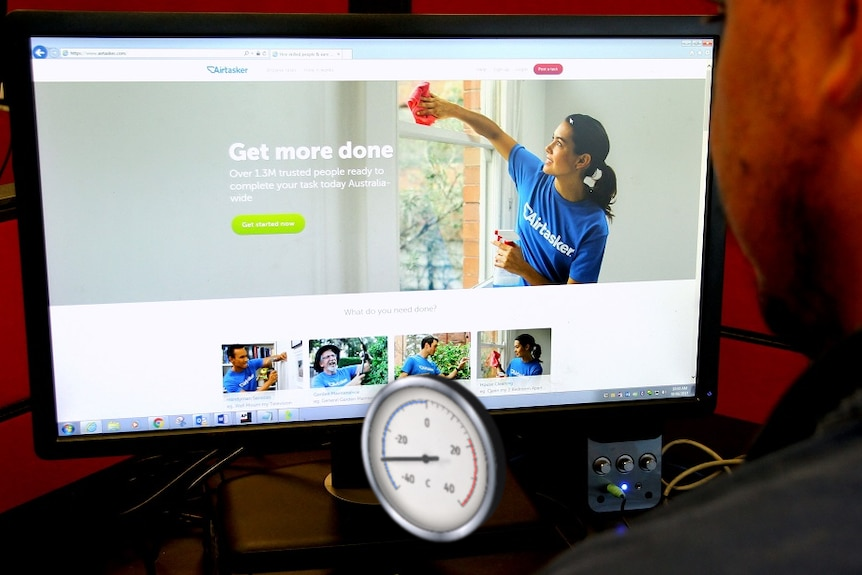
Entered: -30 °C
